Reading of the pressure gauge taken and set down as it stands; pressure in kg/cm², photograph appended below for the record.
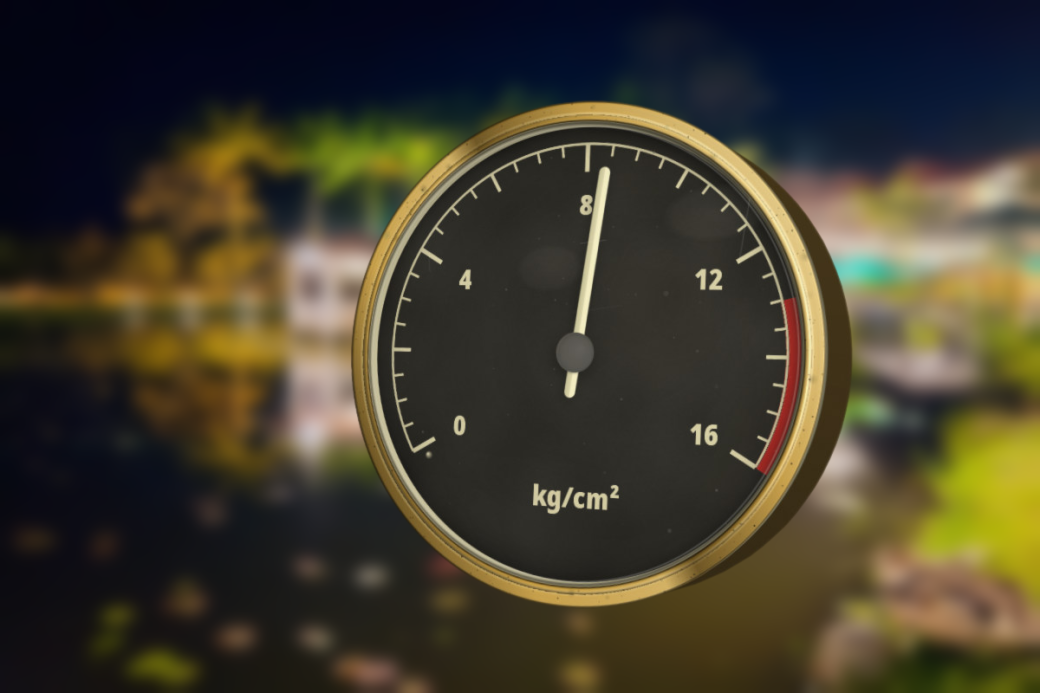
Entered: 8.5 kg/cm²
